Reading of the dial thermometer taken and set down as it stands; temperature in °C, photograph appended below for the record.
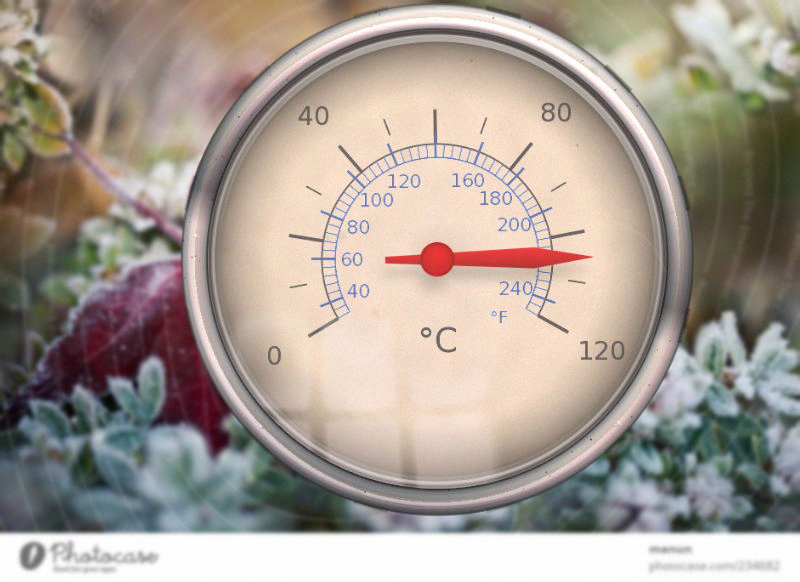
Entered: 105 °C
